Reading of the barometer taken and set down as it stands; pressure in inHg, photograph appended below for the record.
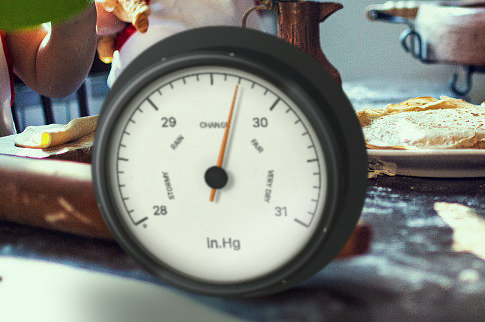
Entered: 29.7 inHg
